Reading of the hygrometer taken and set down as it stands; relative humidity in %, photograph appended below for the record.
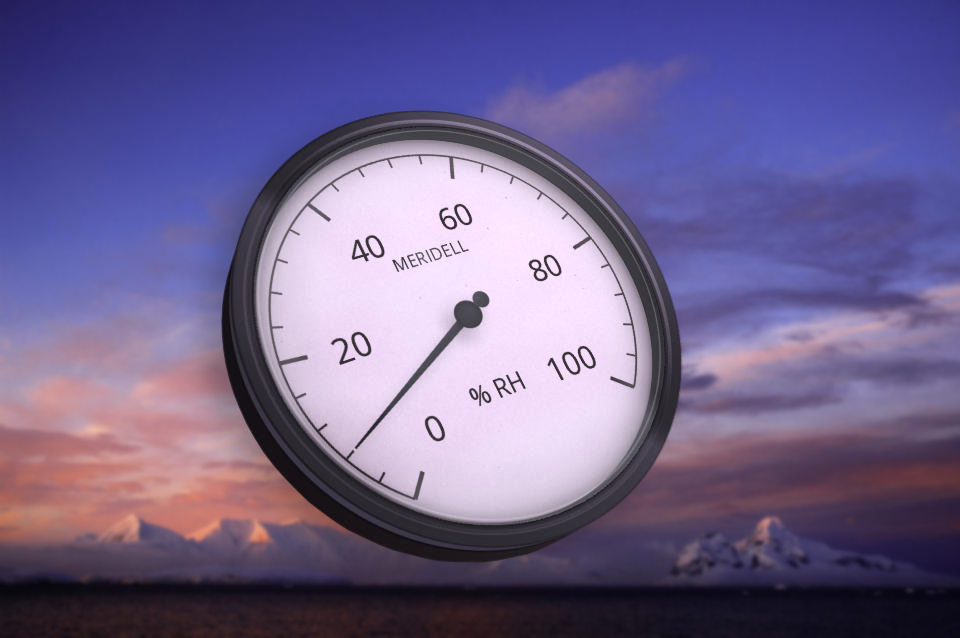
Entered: 8 %
